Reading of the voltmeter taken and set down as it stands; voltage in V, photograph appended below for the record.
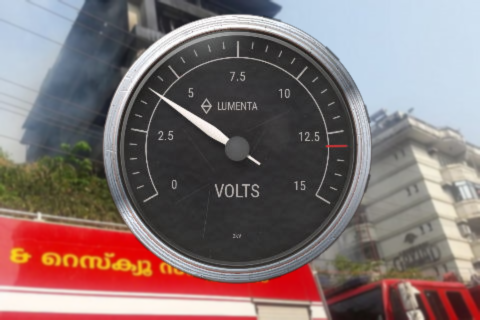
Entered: 4 V
